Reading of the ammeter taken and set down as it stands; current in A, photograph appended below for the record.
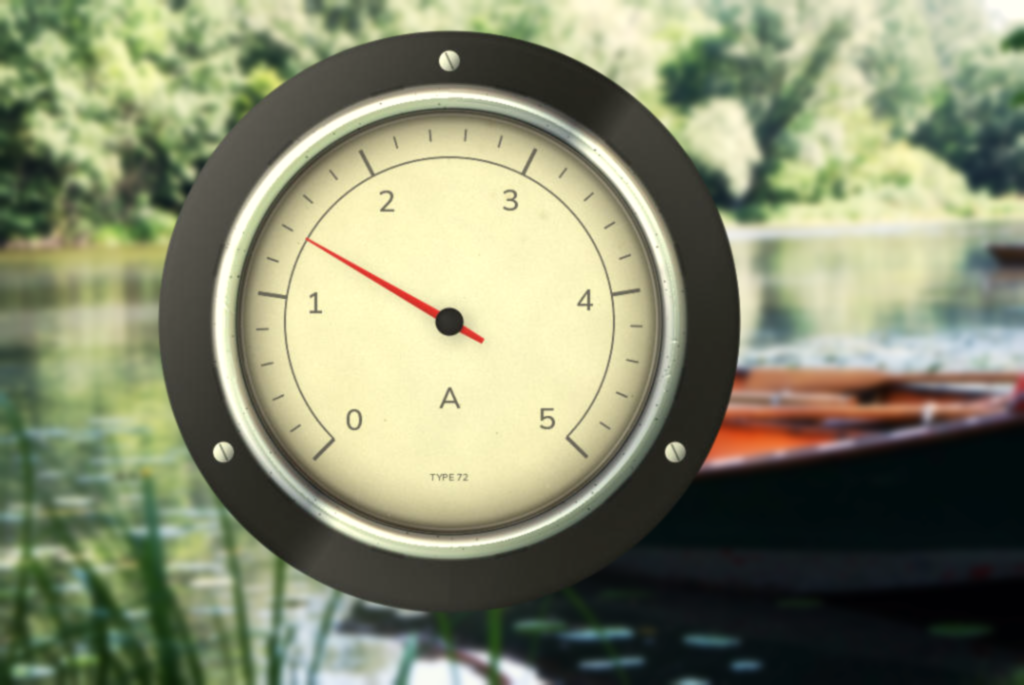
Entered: 1.4 A
